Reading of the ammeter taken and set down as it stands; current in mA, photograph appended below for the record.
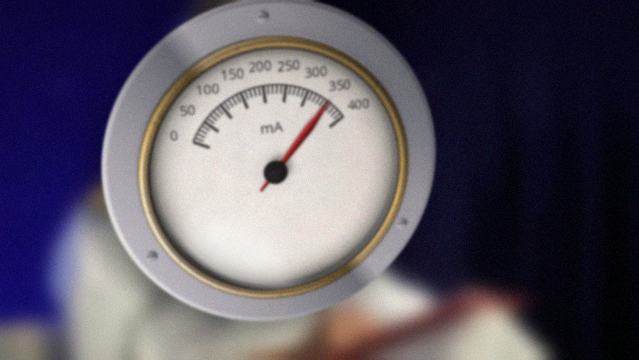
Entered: 350 mA
